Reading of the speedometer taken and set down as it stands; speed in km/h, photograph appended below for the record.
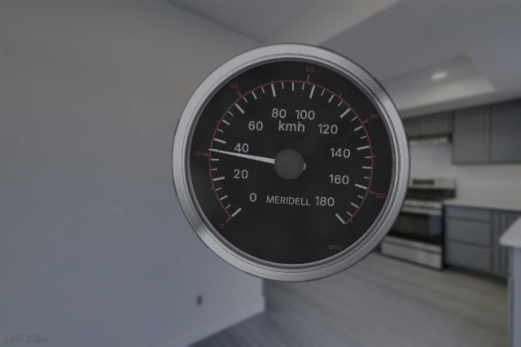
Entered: 35 km/h
